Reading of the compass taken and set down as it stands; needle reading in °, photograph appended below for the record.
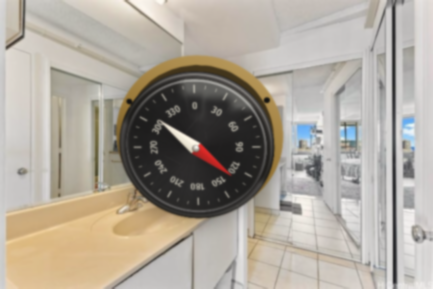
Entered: 130 °
